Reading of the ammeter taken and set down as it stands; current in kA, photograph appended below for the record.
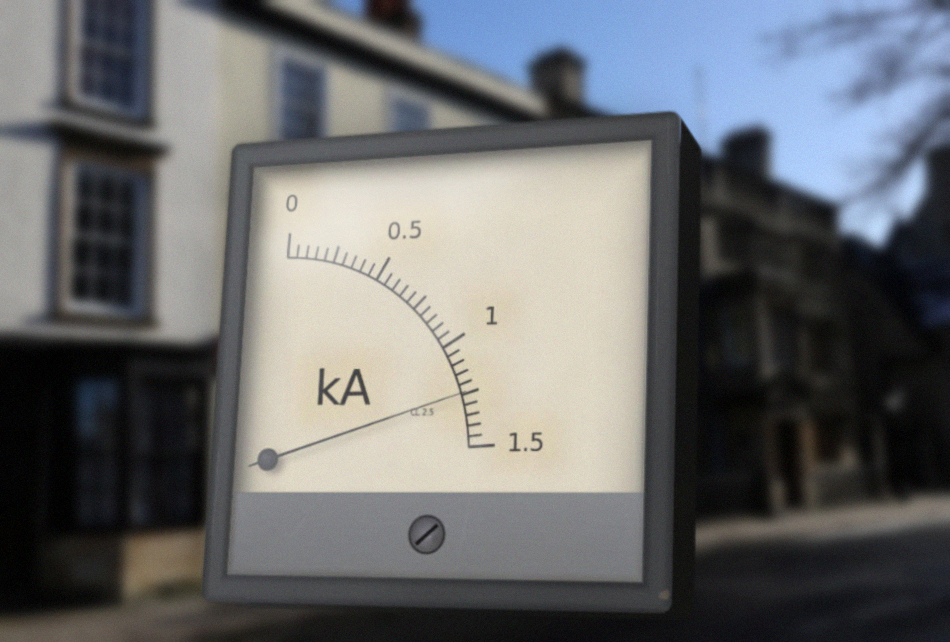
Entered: 1.25 kA
